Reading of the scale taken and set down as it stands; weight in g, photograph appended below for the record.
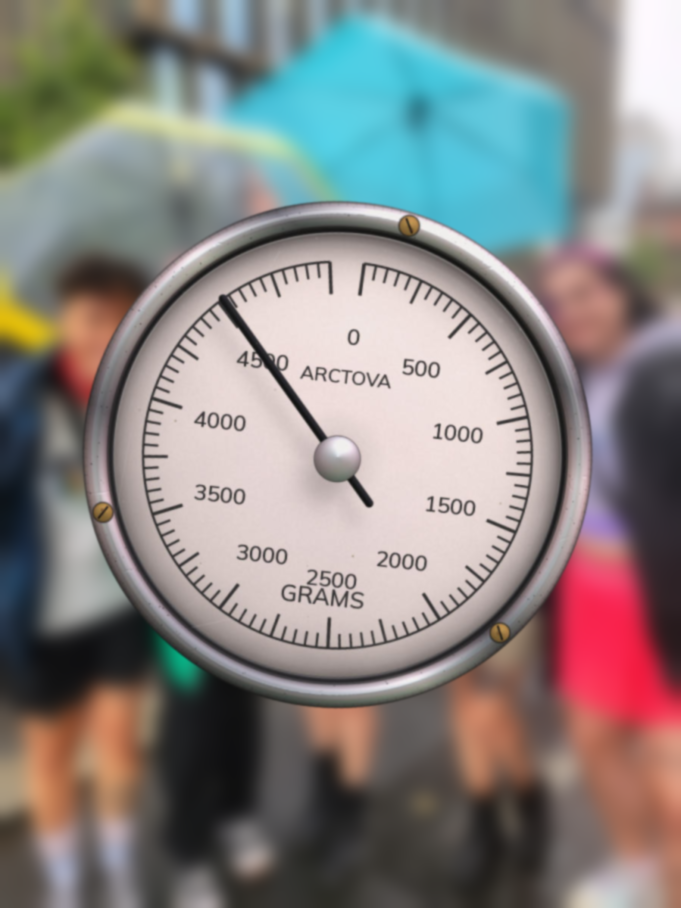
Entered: 4525 g
